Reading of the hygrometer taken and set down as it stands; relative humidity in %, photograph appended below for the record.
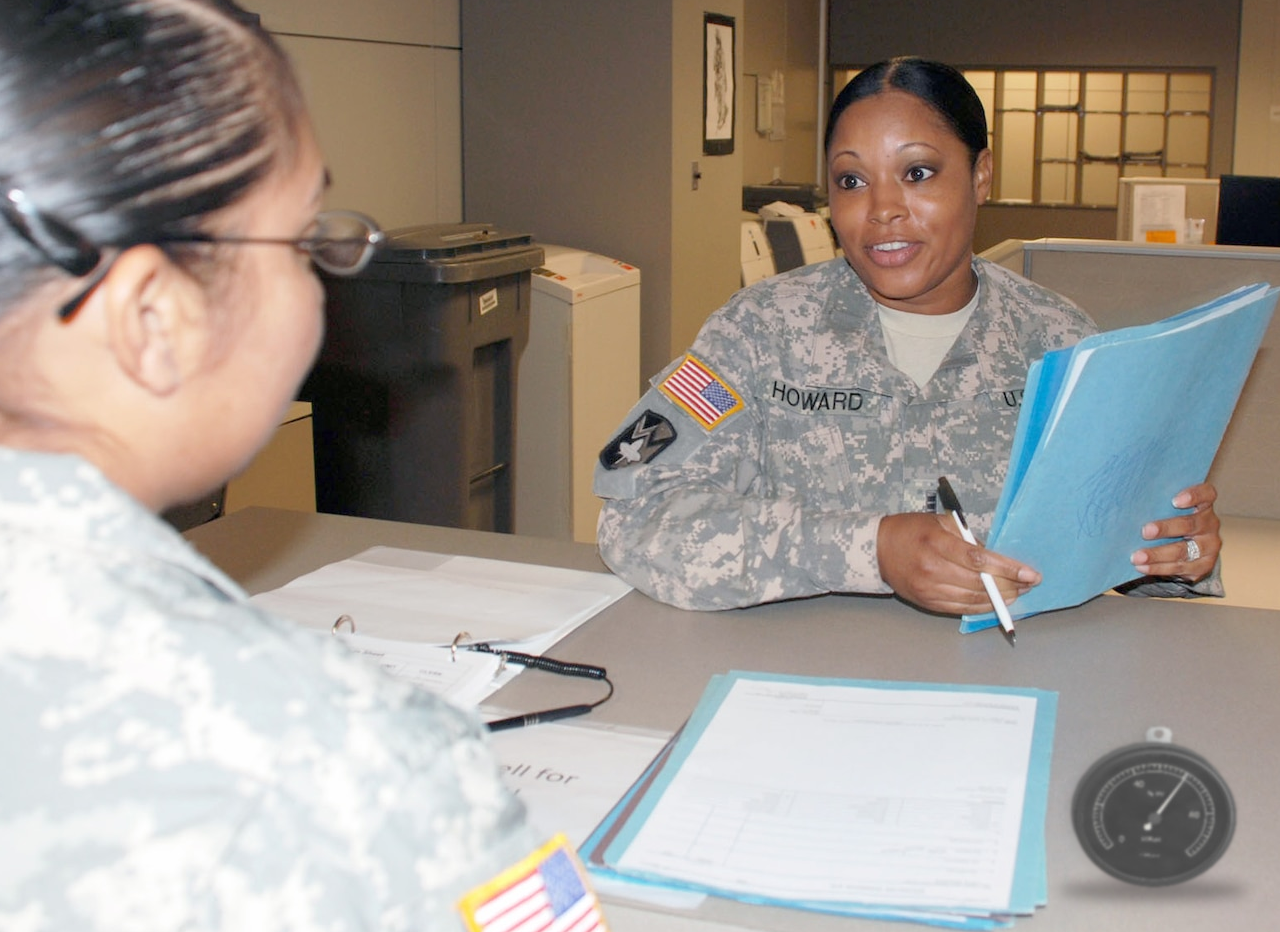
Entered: 60 %
